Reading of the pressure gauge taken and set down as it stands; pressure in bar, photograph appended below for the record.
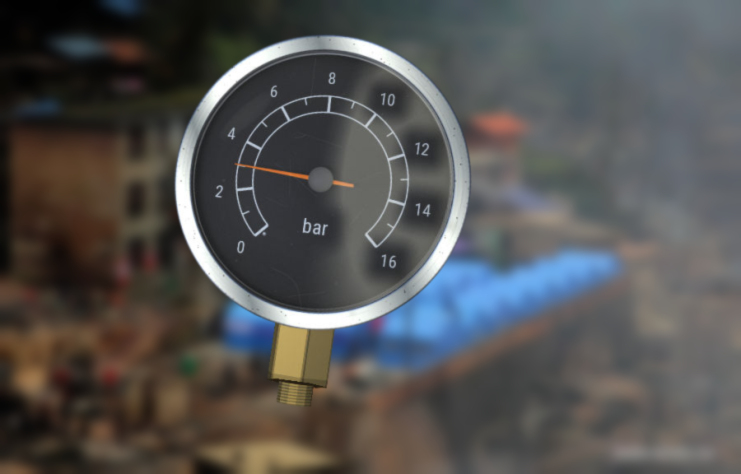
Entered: 3 bar
